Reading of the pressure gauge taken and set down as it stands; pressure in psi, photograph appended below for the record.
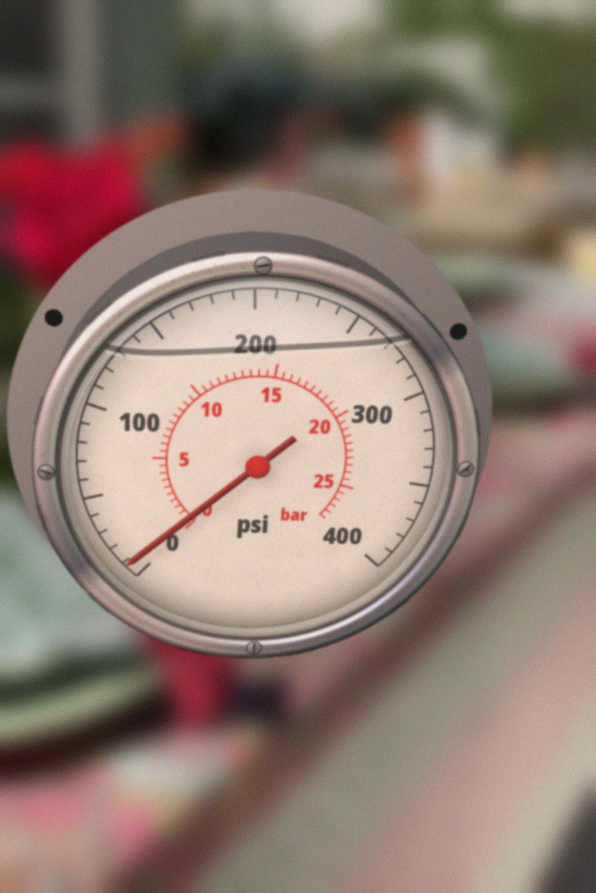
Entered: 10 psi
